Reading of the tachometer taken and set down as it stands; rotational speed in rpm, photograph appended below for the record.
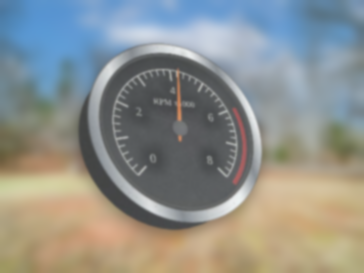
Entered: 4200 rpm
